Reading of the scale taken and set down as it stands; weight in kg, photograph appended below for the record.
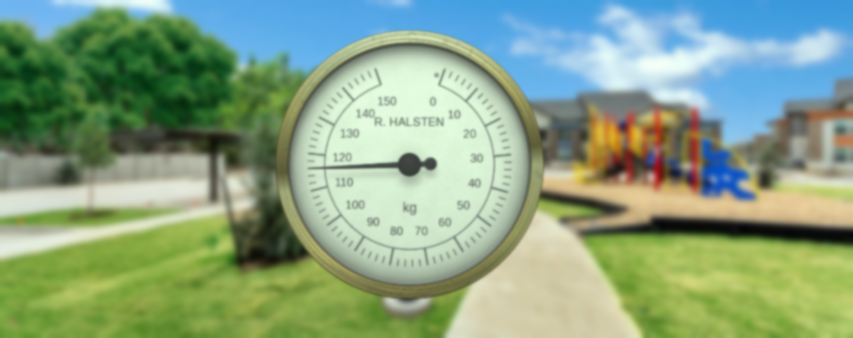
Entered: 116 kg
